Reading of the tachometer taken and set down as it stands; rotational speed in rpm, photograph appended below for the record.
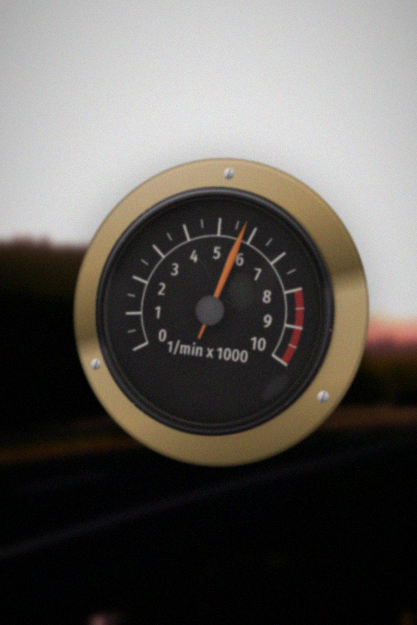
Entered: 5750 rpm
